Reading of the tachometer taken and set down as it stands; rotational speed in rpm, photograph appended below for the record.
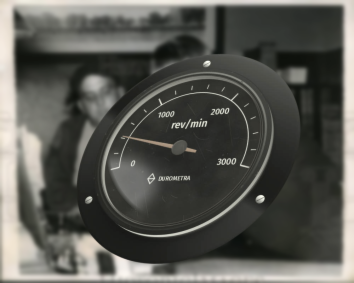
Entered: 400 rpm
